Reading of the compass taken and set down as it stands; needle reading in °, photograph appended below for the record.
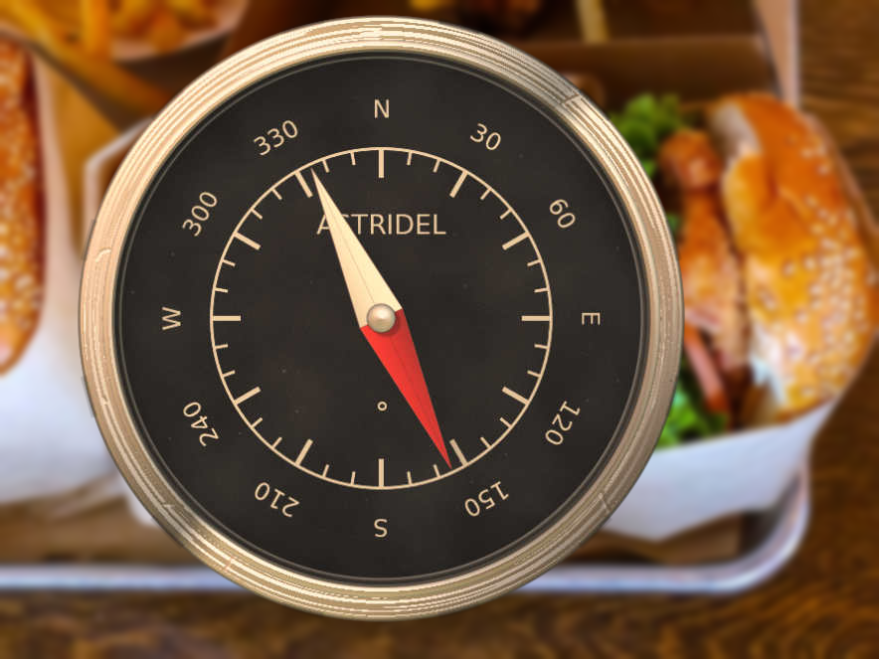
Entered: 155 °
